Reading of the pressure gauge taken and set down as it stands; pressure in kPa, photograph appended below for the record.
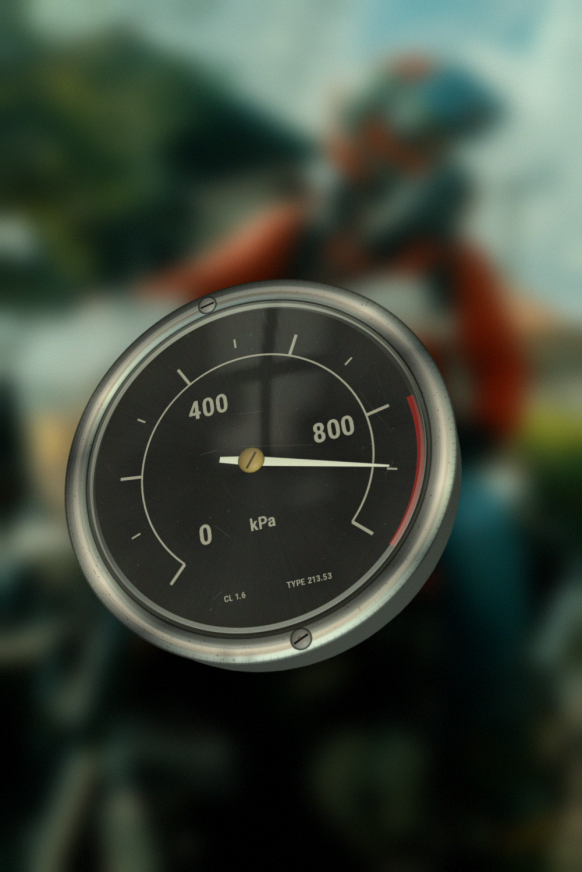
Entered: 900 kPa
